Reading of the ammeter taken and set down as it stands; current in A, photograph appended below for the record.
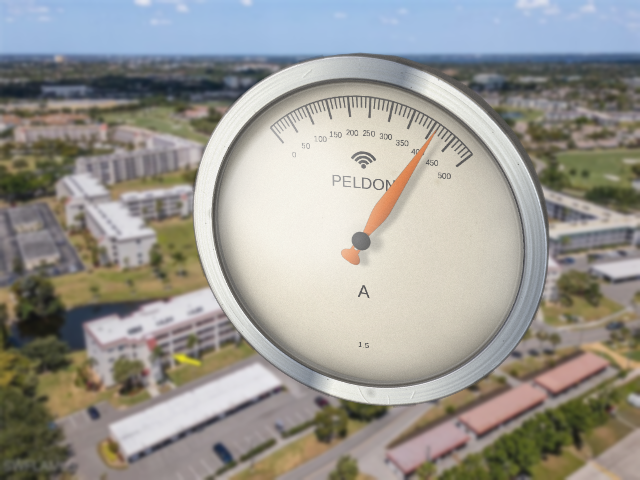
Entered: 410 A
